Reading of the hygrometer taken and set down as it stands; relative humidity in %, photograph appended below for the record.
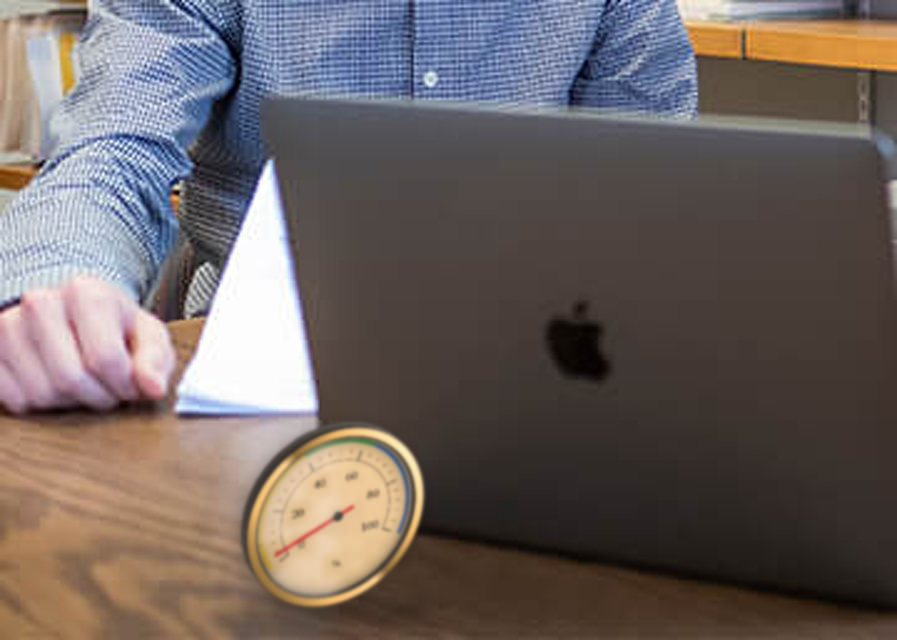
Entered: 4 %
